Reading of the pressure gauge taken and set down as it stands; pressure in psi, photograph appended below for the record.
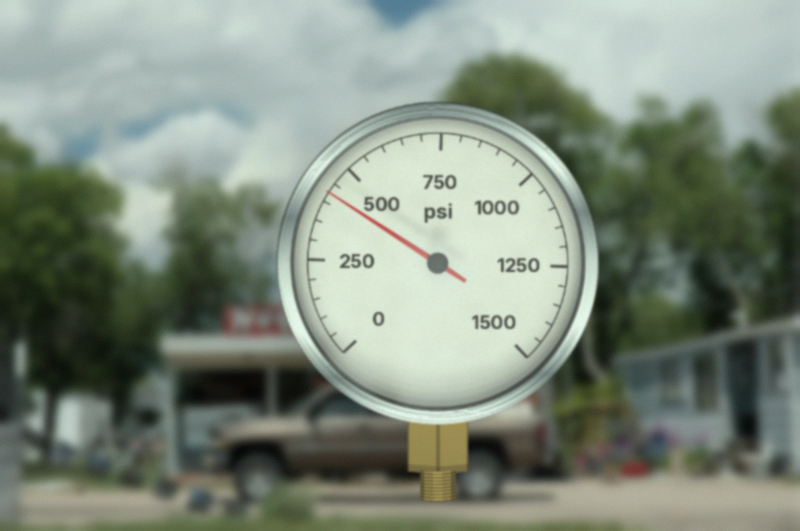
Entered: 425 psi
